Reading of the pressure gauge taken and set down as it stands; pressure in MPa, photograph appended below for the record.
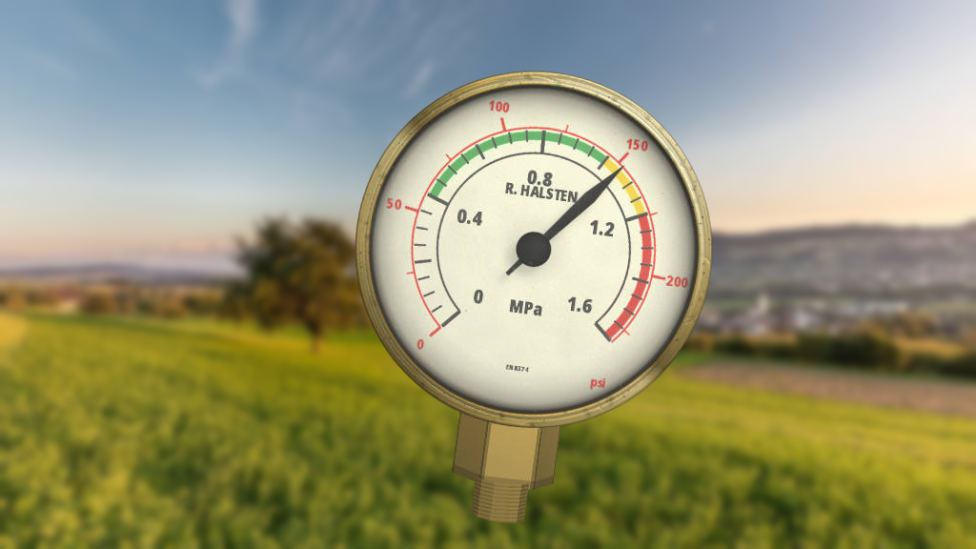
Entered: 1.05 MPa
